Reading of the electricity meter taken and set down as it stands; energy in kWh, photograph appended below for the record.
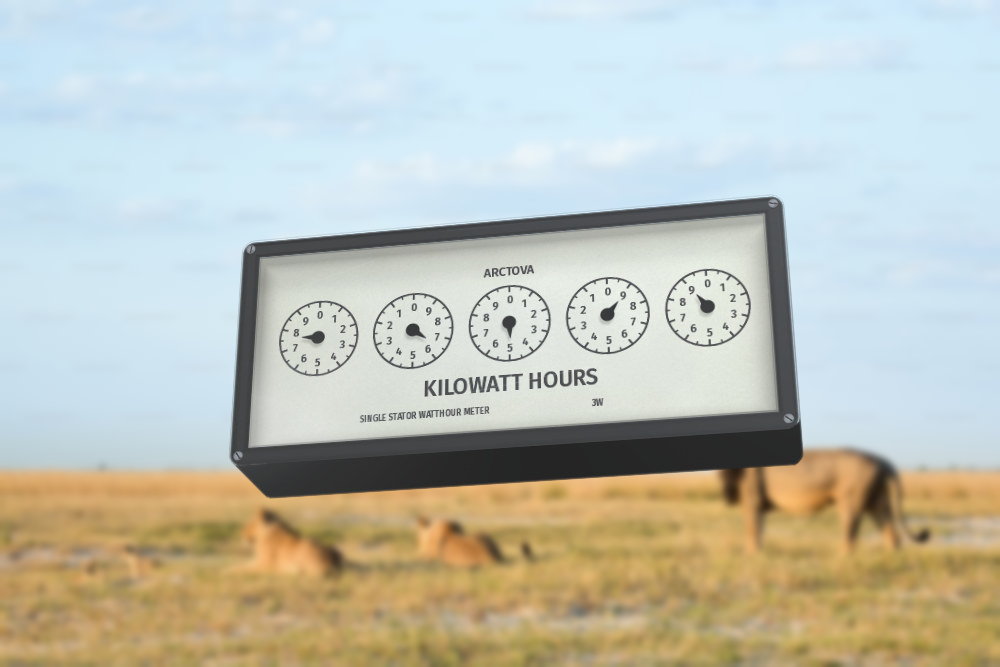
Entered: 76489 kWh
